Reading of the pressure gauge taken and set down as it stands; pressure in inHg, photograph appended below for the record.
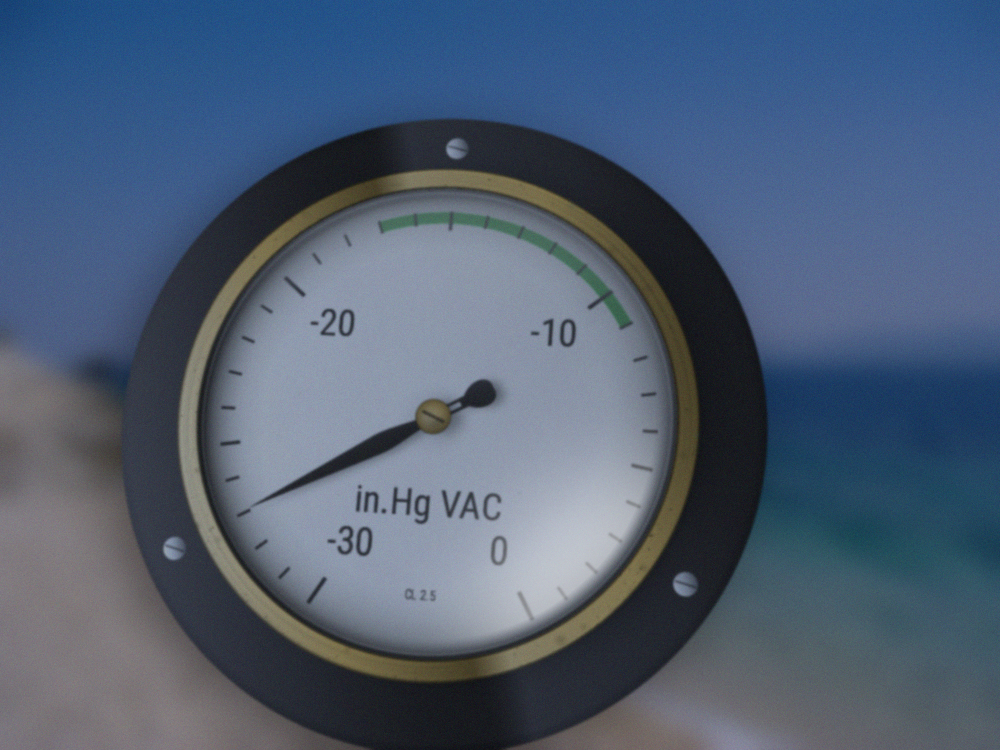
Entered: -27 inHg
